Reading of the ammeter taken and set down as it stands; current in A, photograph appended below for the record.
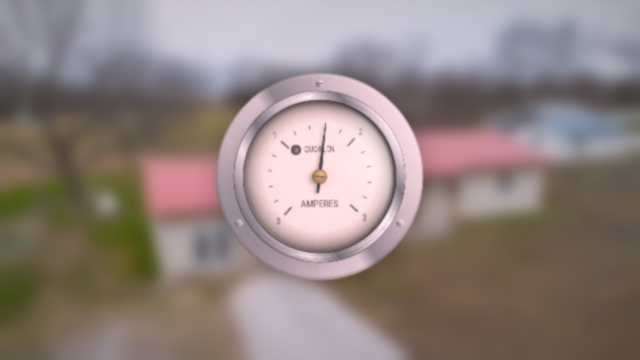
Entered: 1.6 A
